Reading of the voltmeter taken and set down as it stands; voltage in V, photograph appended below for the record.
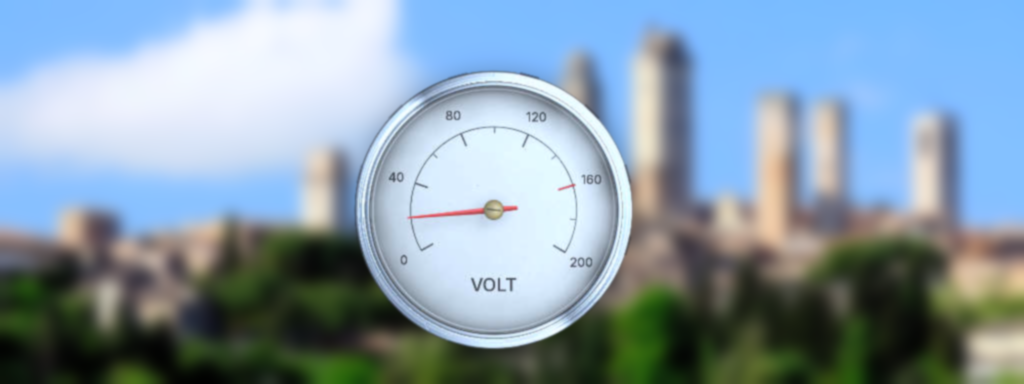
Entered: 20 V
